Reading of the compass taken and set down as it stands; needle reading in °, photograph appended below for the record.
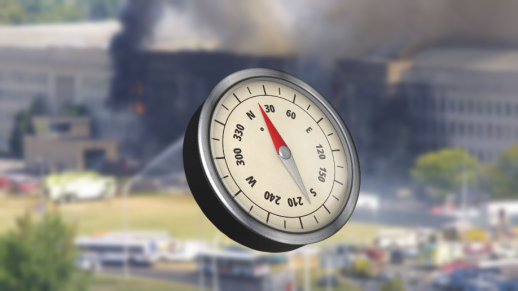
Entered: 15 °
